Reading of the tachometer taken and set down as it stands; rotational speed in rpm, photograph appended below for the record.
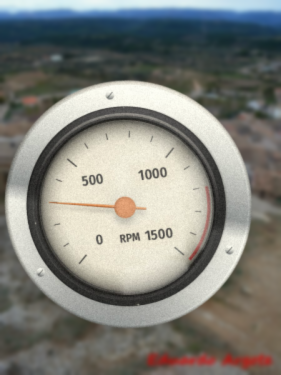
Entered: 300 rpm
